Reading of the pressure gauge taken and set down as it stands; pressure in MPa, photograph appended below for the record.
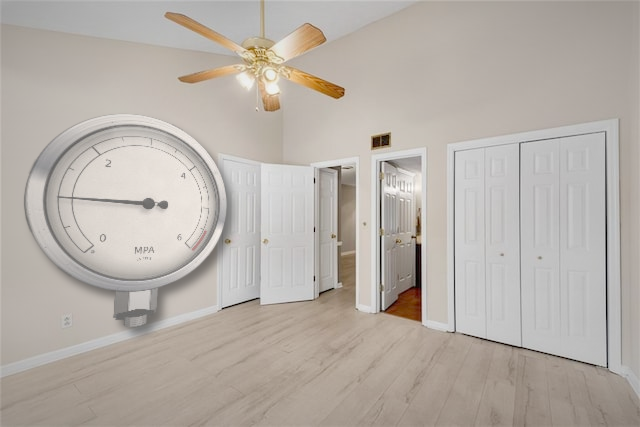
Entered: 1 MPa
